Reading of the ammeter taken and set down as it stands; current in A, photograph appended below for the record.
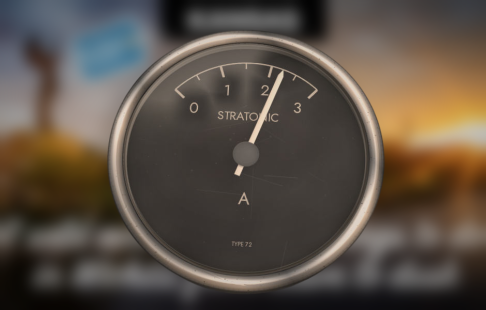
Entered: 2.25 A
